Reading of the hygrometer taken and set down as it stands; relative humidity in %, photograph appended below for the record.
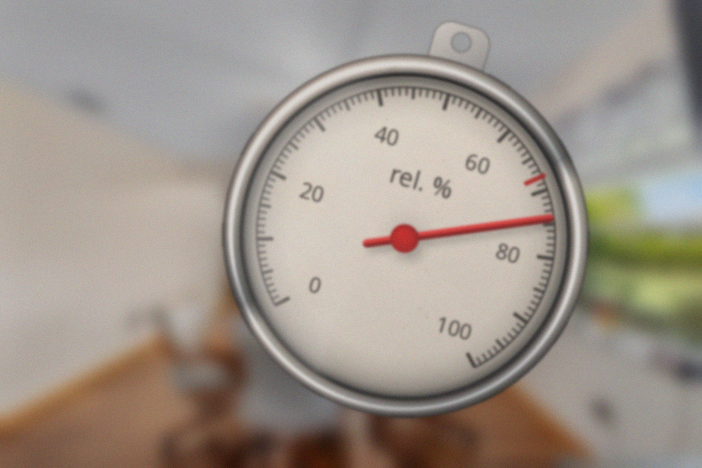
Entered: 74 %
